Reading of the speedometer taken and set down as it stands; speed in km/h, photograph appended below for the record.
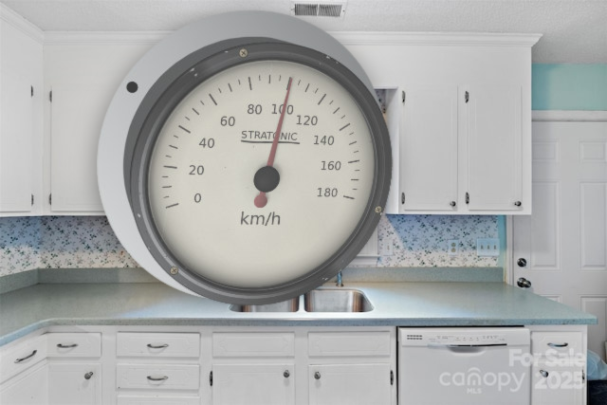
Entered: 100 km/h
